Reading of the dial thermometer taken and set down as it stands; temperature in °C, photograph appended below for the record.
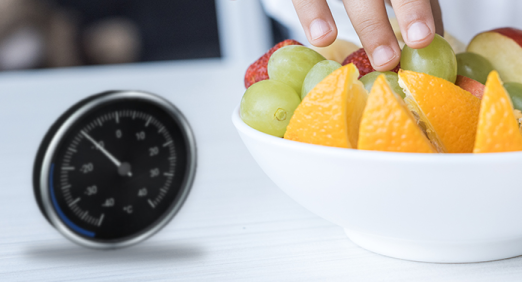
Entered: -10 °C
